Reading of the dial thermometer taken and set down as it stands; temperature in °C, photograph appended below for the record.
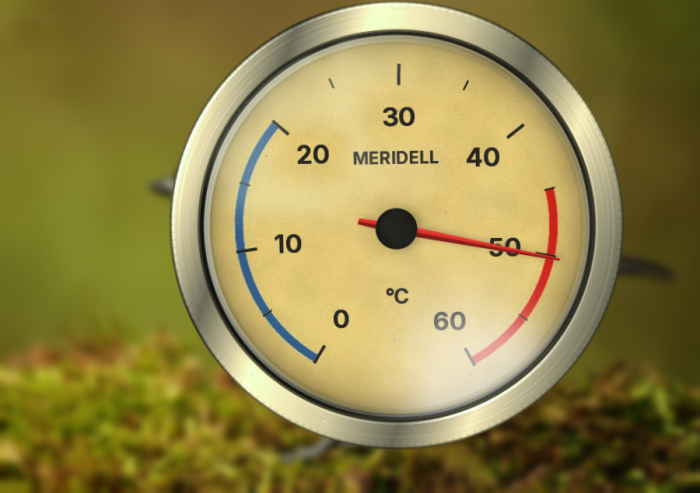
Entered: 50 °C
